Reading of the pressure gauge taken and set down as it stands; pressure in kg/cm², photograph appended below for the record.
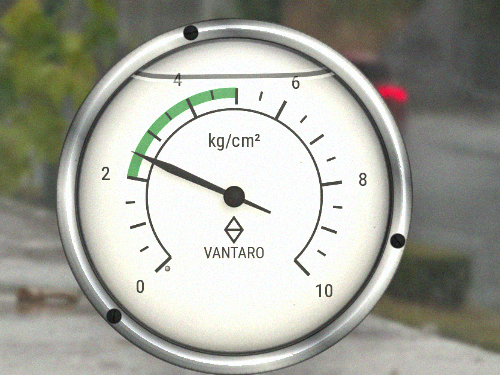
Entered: 2.5 kg/cm²
